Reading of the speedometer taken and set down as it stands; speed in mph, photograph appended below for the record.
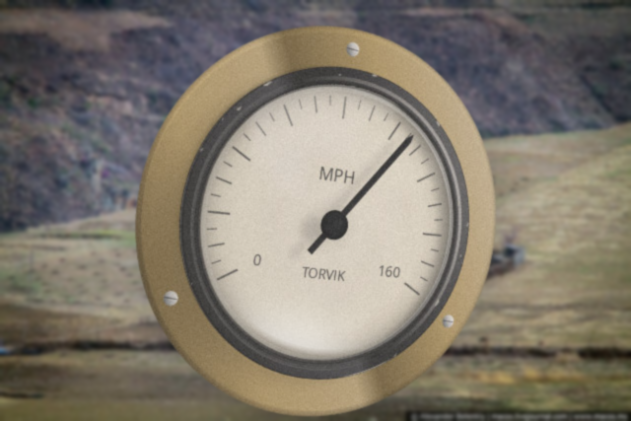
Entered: 105 mph
